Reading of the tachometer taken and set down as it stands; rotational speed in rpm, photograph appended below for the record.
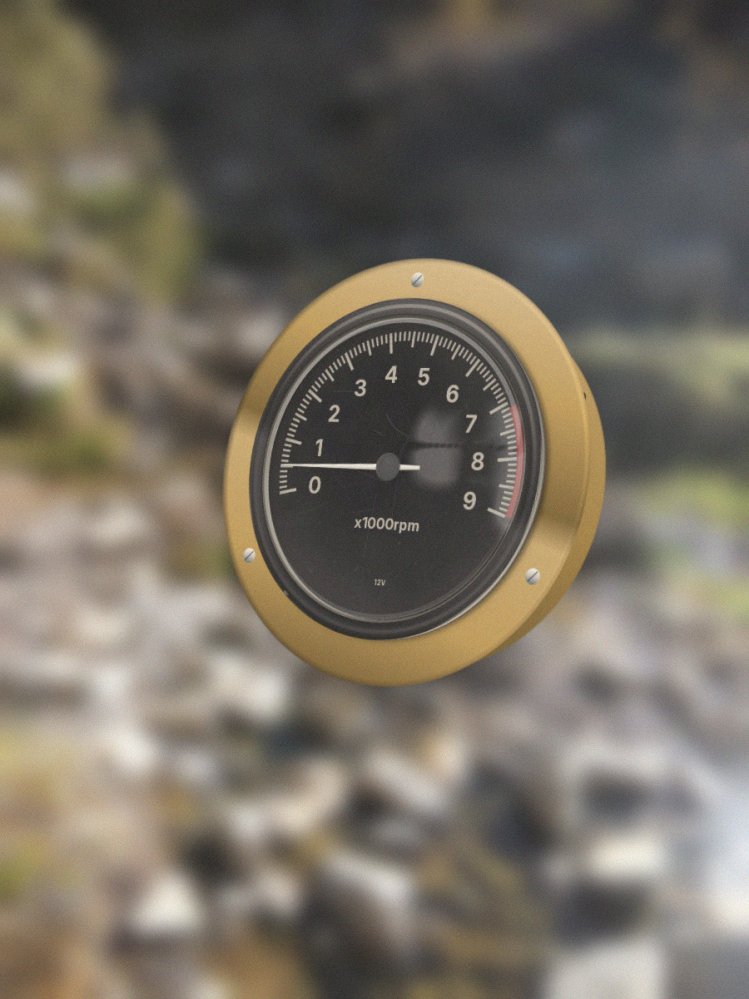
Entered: 500 rpm
